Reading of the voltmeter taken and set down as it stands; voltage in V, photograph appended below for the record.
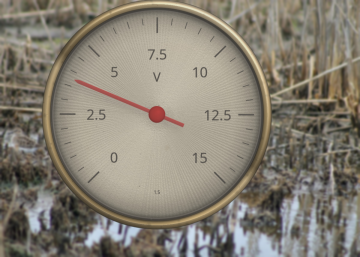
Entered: 3.75 V
